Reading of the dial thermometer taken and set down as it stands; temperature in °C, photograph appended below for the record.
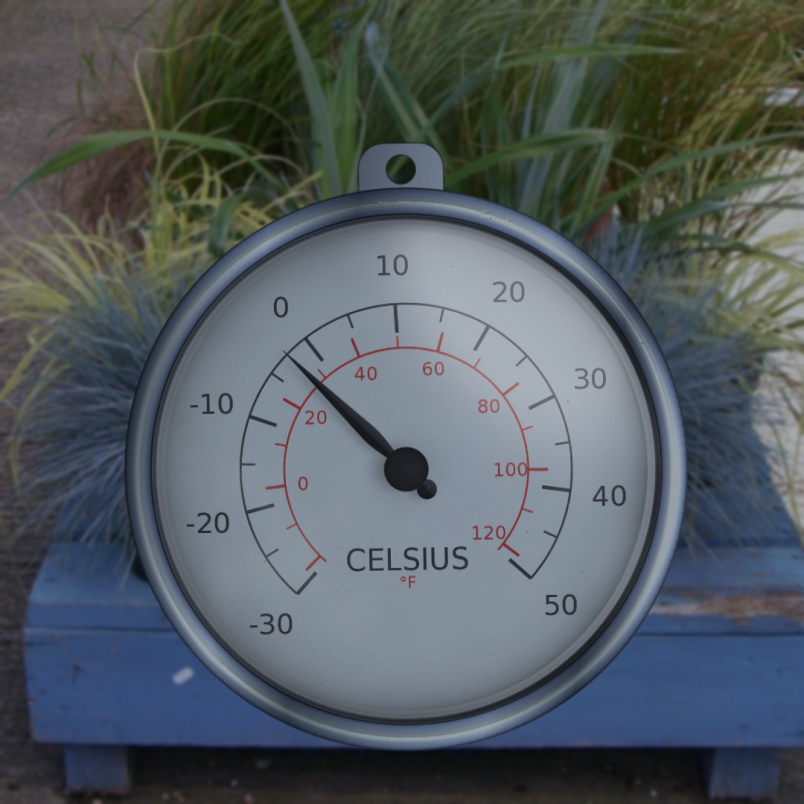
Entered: -2.5 °C
